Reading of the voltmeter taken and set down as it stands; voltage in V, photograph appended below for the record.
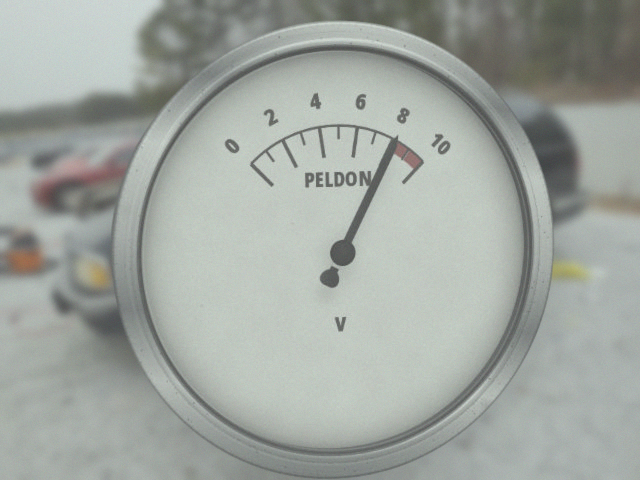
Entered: 8 V
